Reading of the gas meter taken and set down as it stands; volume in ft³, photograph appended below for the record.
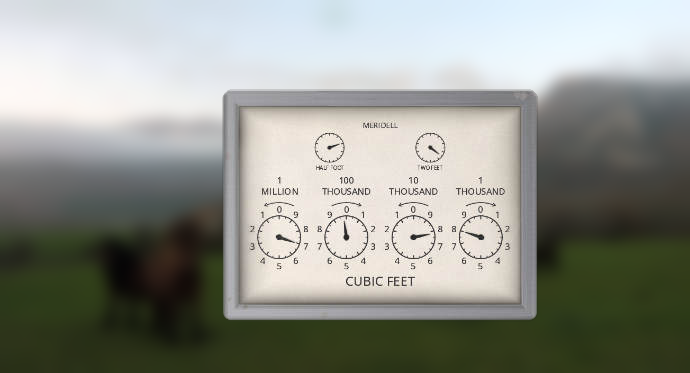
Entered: 697800 ft³
